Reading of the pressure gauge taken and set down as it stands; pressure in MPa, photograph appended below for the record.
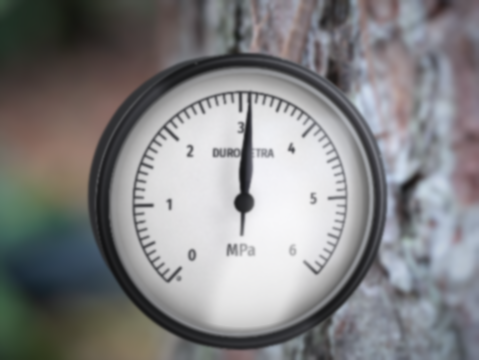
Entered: 3.1 MPa
